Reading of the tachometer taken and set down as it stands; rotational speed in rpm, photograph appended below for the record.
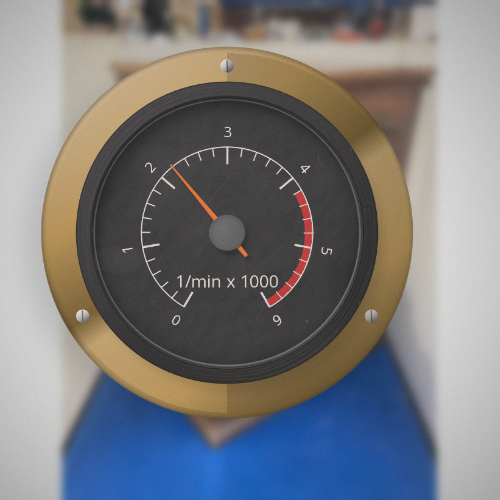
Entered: 2200 rpm
